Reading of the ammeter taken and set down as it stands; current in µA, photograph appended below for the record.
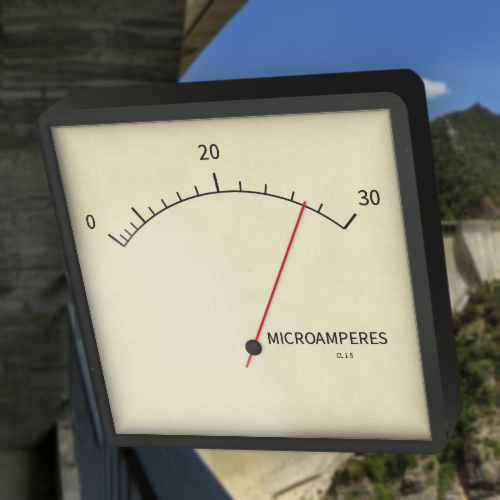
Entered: 27 µA
